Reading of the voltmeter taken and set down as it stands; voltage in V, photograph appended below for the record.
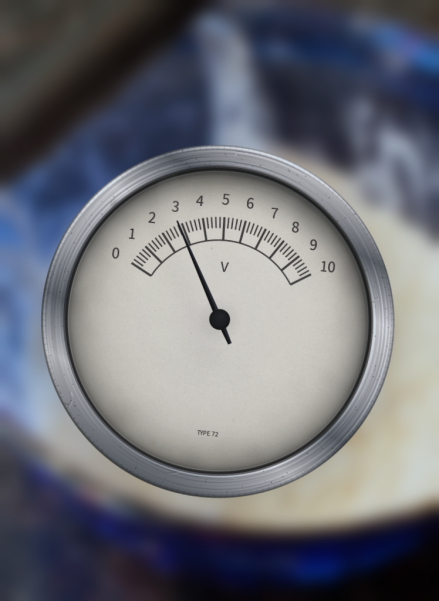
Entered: 2.8 V
